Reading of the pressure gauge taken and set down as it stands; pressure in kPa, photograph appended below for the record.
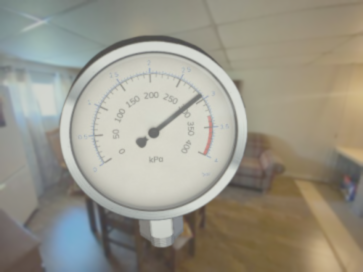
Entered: 290 kPa
